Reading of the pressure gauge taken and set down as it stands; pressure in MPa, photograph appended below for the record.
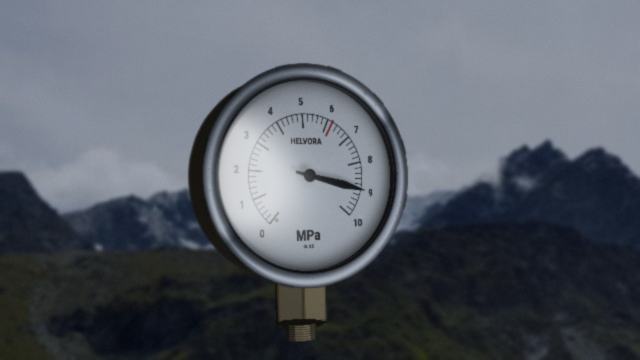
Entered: 9 MPa
